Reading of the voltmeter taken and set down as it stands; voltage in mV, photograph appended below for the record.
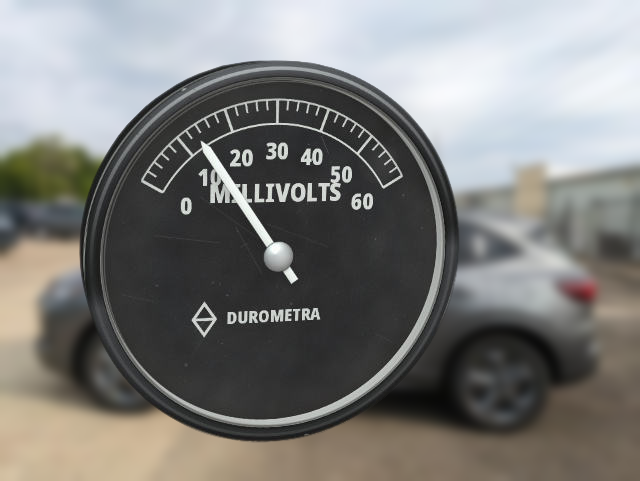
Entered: 13 mV
